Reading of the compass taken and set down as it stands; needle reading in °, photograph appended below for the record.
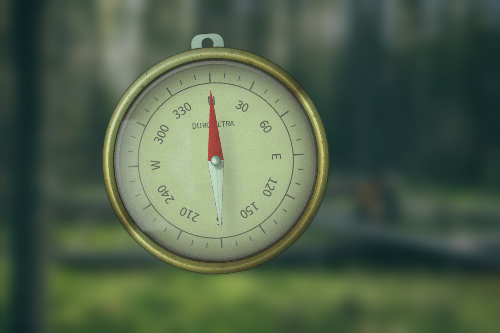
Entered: 0 °
